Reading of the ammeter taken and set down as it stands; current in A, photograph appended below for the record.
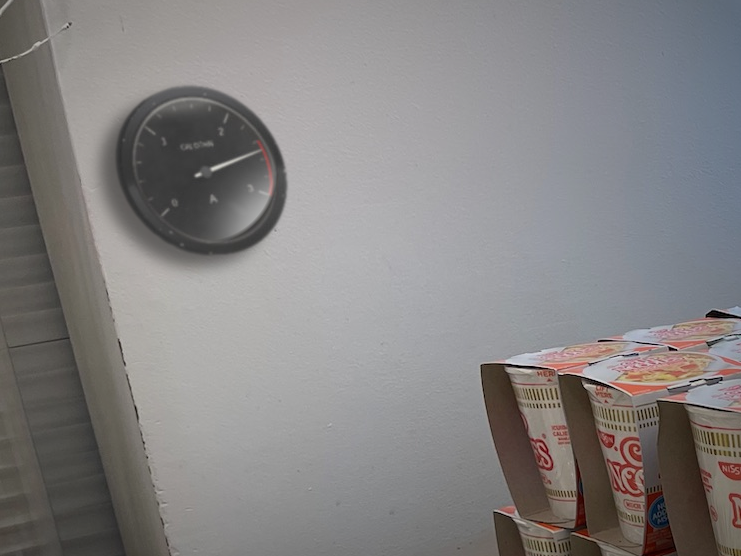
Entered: 2.5 A
